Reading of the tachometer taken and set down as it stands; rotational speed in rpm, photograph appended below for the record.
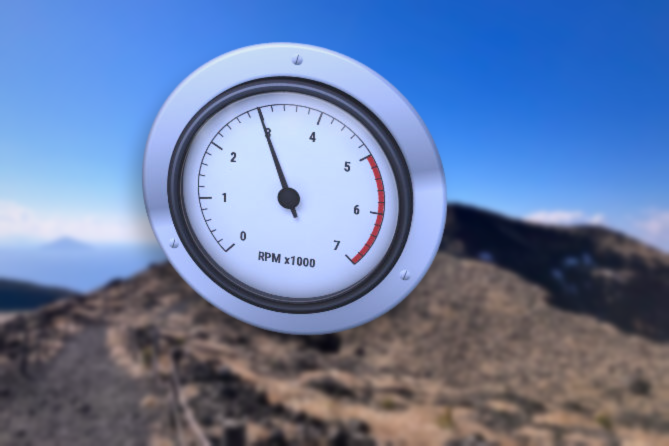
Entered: 3000 rpm
